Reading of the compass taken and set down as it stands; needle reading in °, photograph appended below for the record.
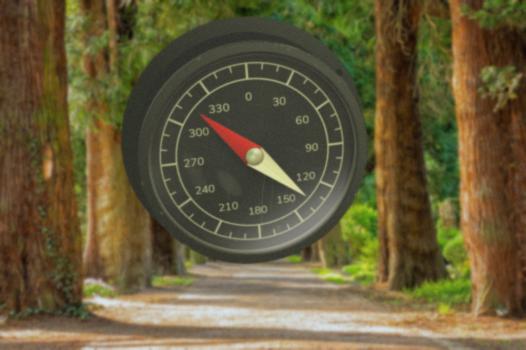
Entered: 315 °
